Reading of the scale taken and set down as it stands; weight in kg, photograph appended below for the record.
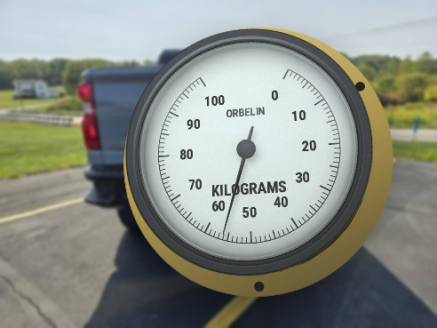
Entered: 56 kg
